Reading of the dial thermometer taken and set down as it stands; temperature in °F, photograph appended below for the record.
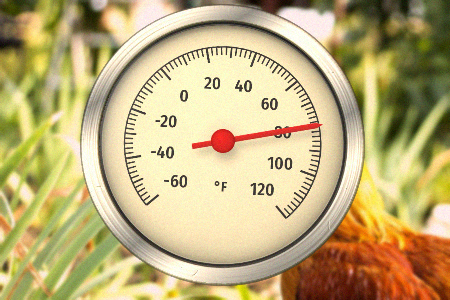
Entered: 80 °F
